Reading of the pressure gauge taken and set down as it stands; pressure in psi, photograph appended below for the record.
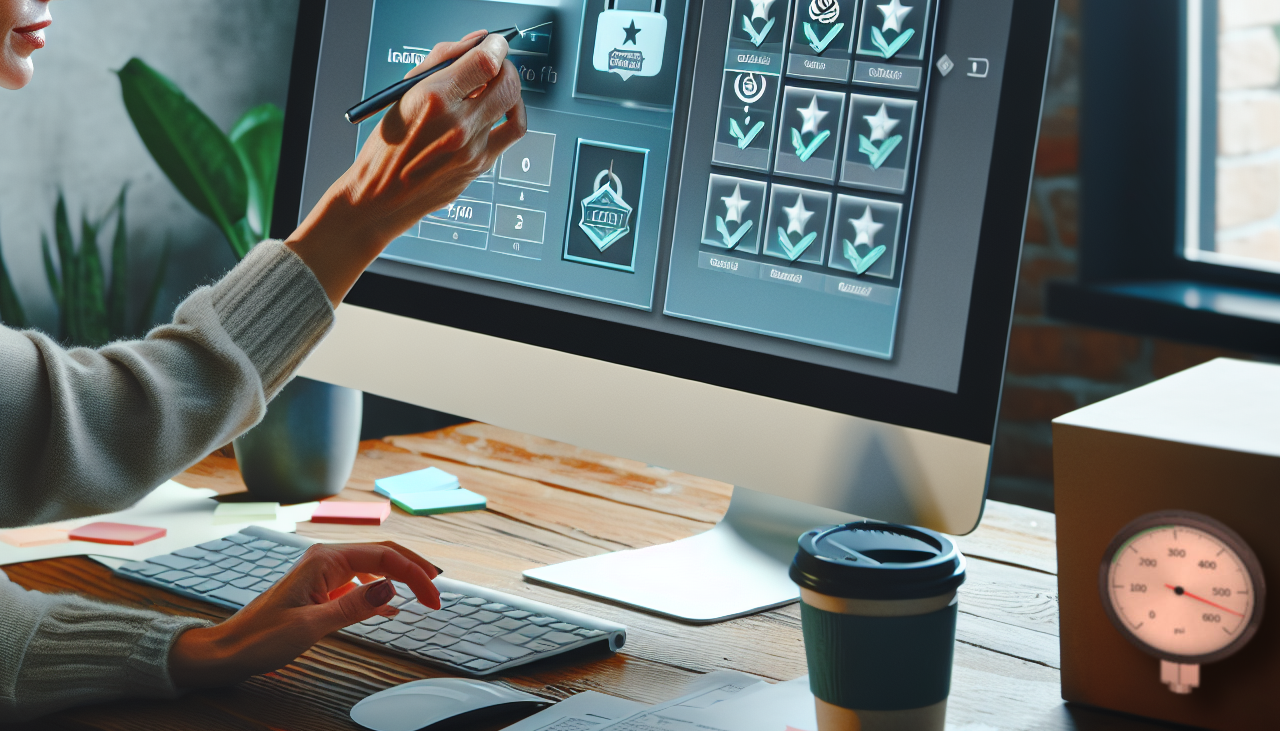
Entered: 550 psi
